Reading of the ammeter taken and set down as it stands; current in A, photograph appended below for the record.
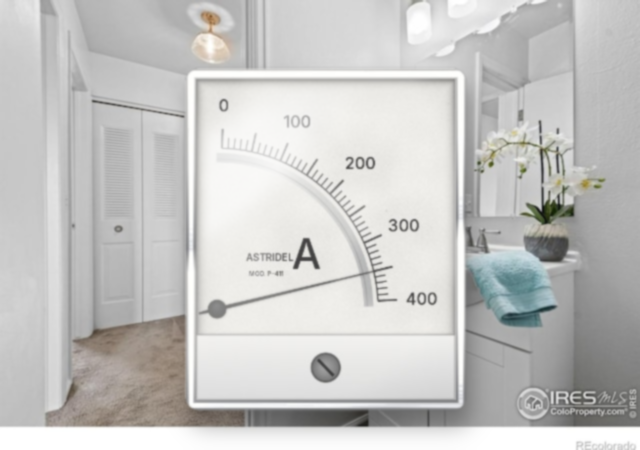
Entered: 350 A
